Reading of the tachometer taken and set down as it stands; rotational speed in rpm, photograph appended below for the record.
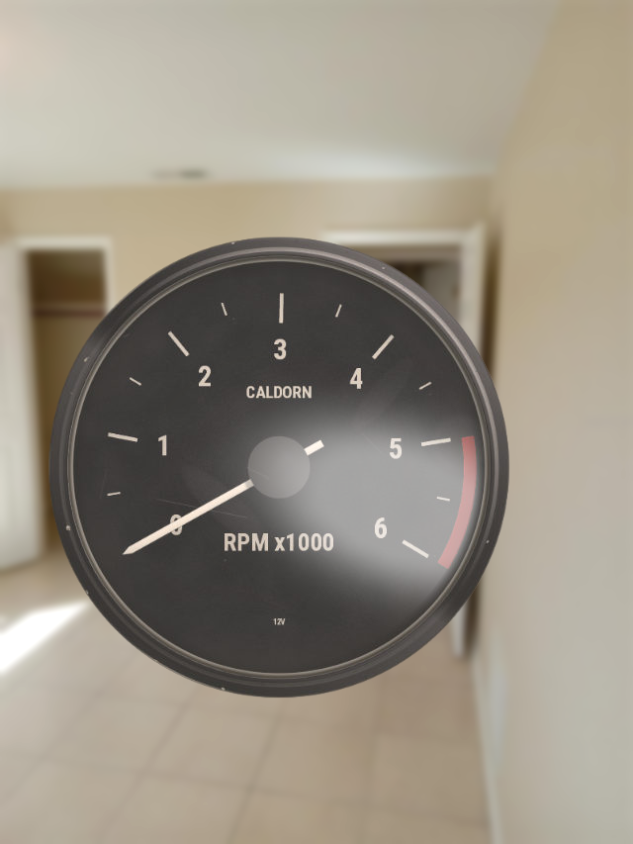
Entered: 0 rpm
